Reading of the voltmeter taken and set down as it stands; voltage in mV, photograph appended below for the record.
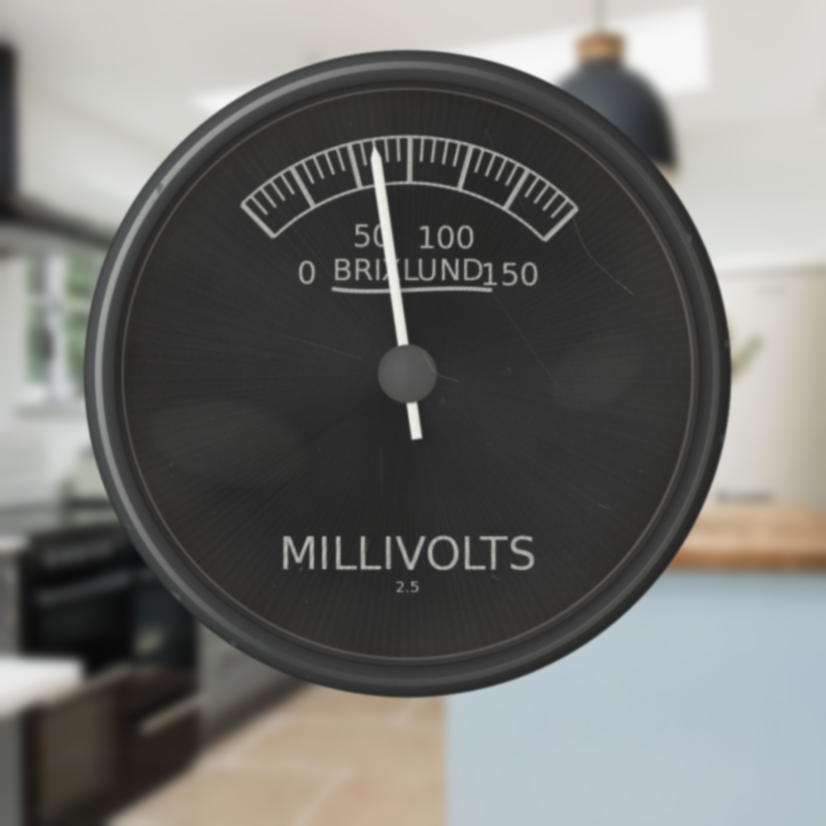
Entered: 60 mV
